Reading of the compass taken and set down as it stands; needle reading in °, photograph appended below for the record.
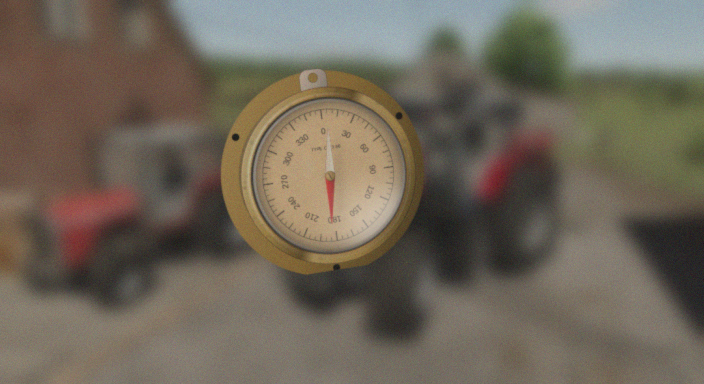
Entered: 185 °
